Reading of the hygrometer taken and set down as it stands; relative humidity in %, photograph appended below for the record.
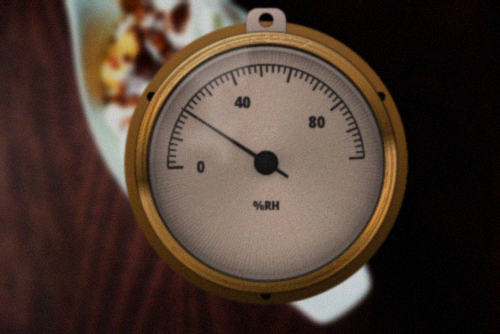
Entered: 20 %
